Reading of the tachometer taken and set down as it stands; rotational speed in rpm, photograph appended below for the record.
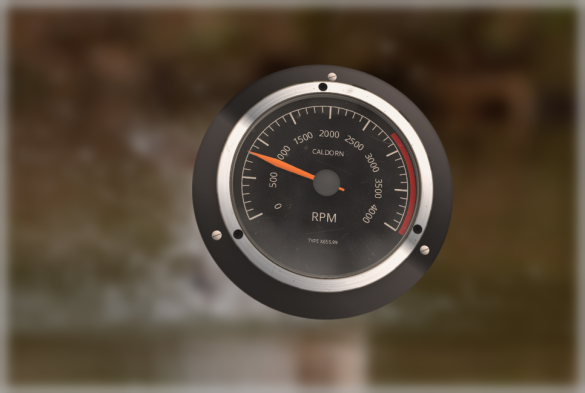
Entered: 800 rpm
